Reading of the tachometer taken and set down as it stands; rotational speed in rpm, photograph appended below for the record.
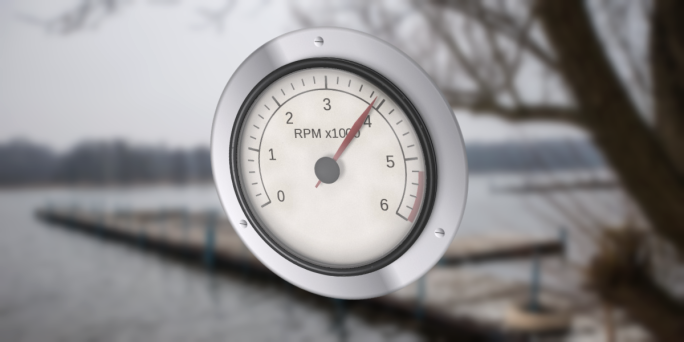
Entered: 3900 rpm
